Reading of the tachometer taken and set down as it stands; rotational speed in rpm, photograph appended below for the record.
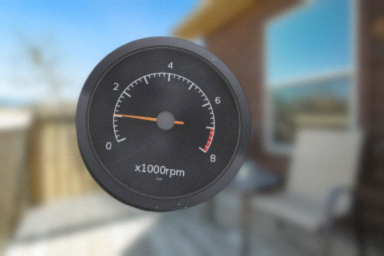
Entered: 1000 rpm
